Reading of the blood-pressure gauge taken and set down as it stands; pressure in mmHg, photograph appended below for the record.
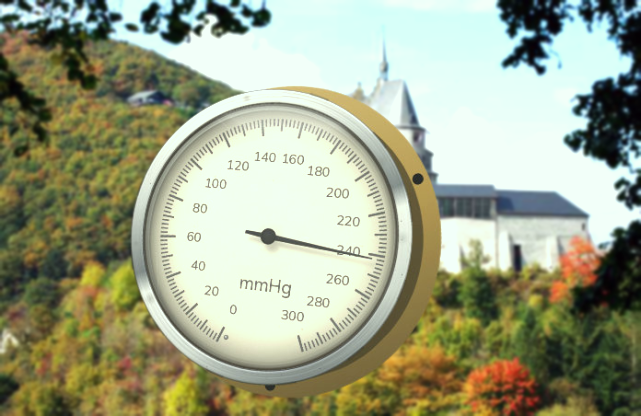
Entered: 242 mmHg
